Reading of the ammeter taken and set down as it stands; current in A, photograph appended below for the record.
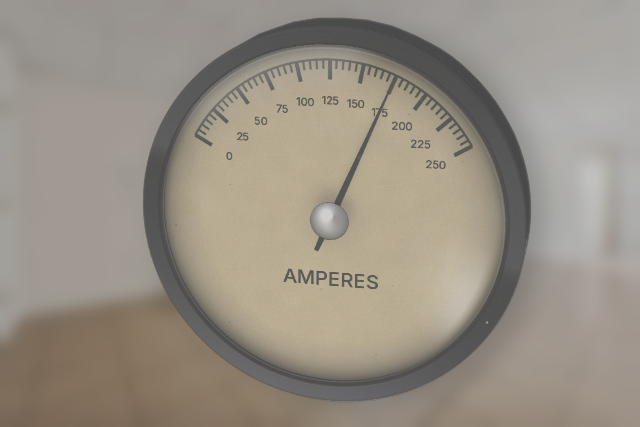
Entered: 175 A
